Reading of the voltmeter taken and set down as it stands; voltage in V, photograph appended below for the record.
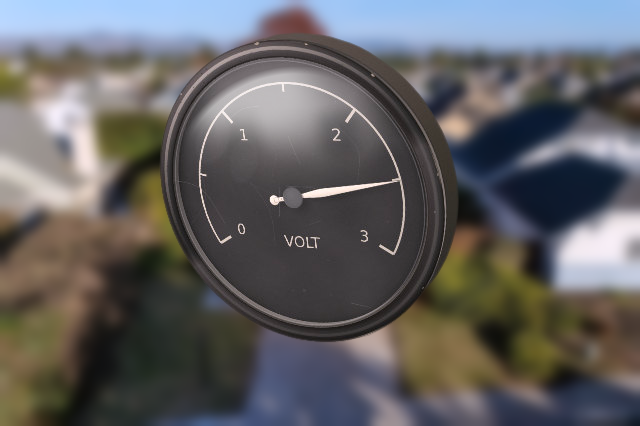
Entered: 2.5 V
